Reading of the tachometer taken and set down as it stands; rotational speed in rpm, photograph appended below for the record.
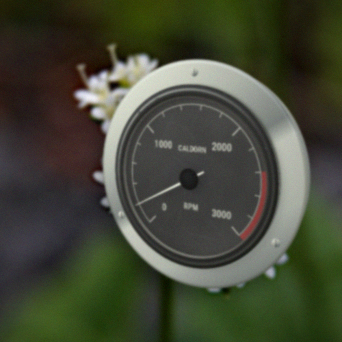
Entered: 200 rpm
